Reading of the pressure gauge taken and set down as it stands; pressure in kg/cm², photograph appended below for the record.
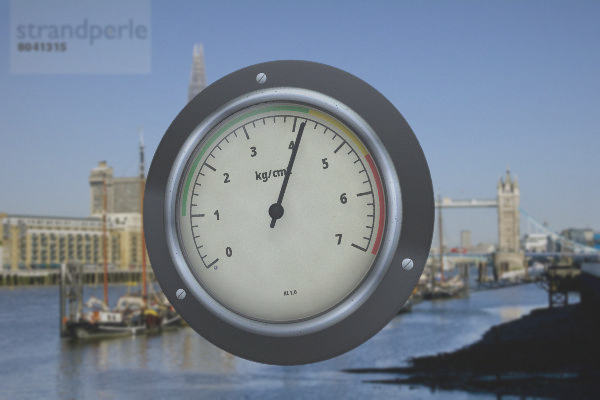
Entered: 4.2 kg/cm²
